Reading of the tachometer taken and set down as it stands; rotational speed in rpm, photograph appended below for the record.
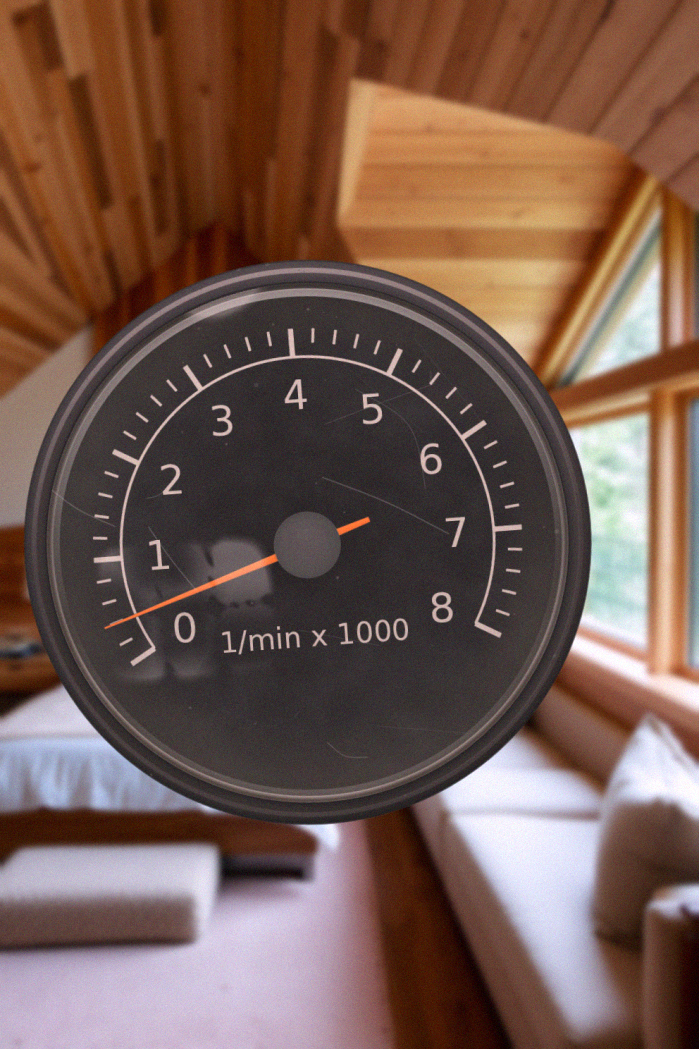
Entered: 400 rpm
